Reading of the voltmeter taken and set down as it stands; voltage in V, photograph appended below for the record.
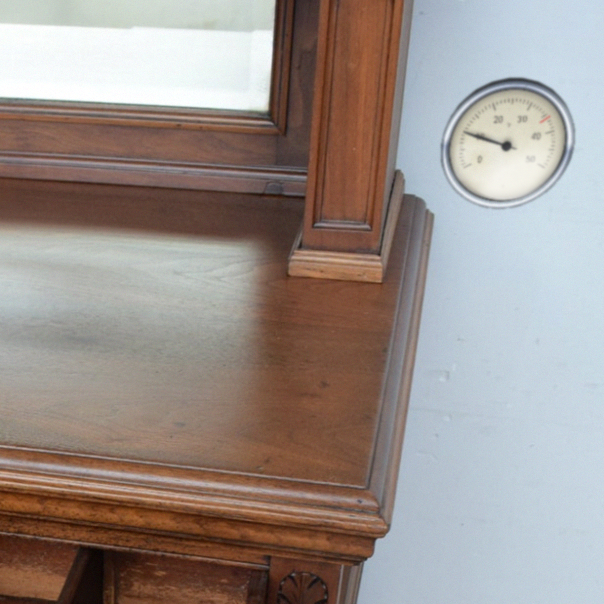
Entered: 10 V
